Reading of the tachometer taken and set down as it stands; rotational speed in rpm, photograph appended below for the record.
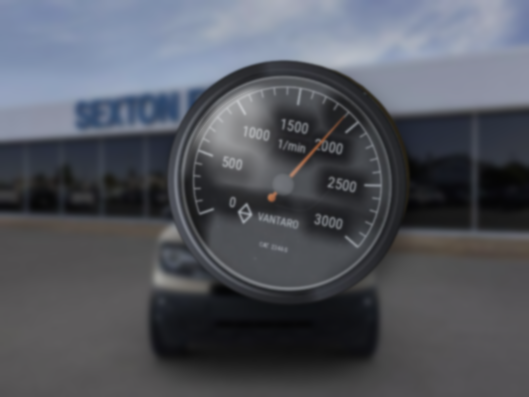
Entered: 1900 rpm
